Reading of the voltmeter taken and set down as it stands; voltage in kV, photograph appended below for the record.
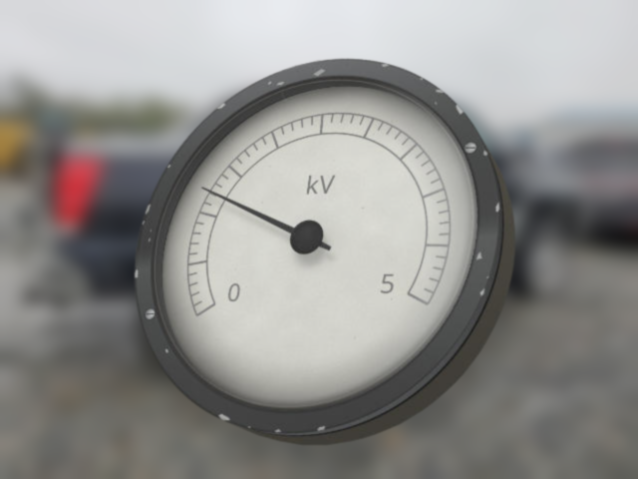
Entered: 1.2 kV
